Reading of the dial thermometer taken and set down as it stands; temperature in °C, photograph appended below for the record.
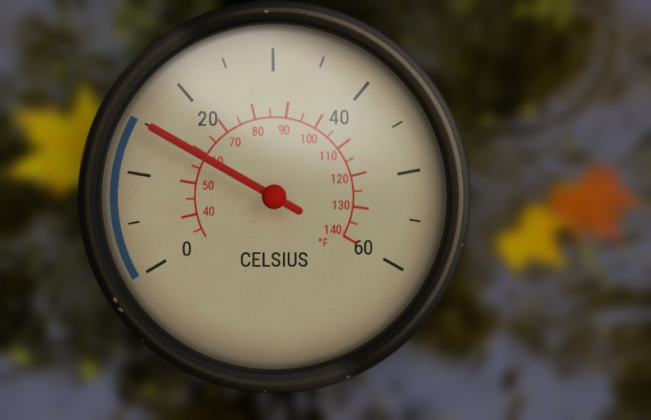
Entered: 15 °C
